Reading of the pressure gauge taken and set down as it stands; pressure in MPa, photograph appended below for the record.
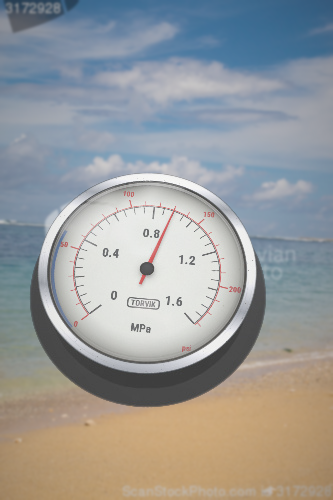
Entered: 0.9 MPa
